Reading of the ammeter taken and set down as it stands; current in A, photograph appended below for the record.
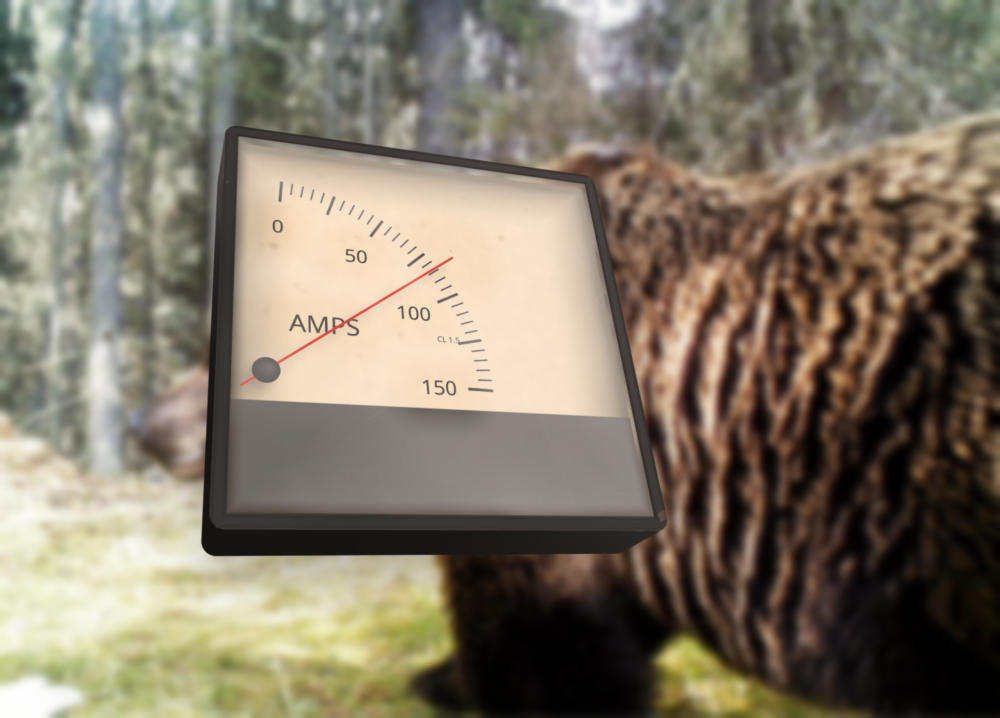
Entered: 85 A
